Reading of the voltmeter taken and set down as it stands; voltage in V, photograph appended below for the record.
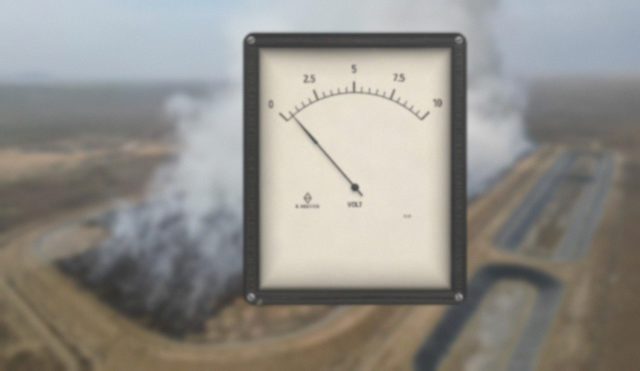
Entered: 0.5 V
